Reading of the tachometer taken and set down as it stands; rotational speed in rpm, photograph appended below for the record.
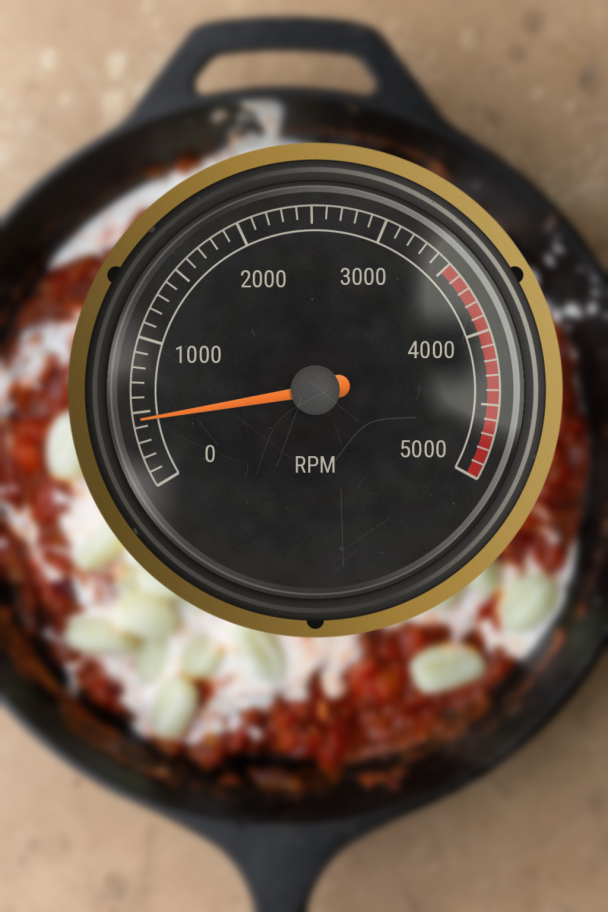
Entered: 450 rpm
